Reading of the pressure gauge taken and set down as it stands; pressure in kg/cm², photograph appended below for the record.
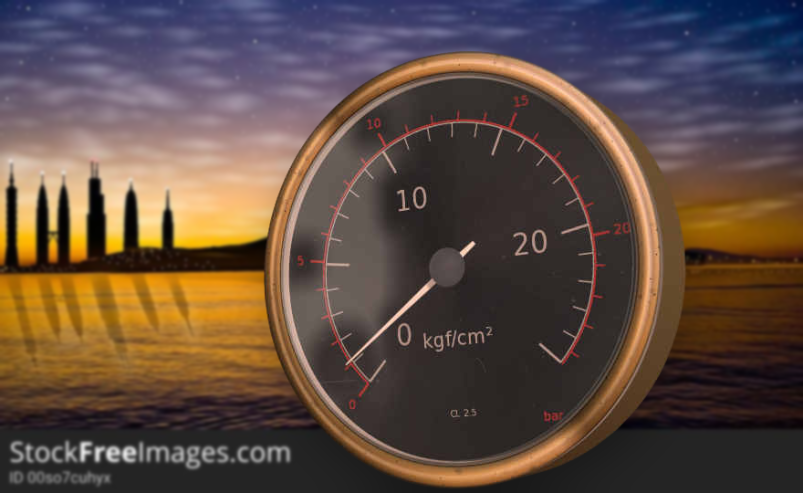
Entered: 1 kg/cm²
